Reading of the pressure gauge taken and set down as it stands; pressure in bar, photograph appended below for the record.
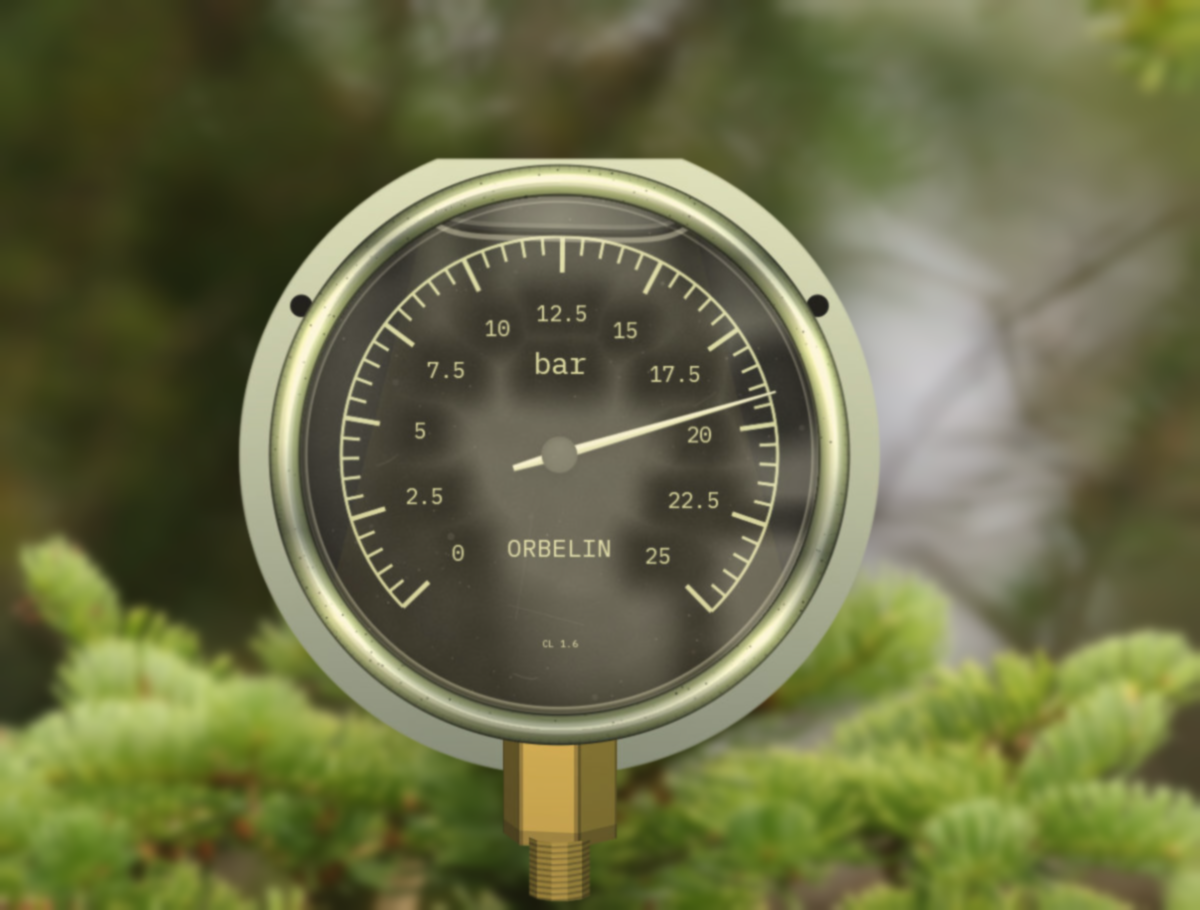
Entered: 19.25 bar
